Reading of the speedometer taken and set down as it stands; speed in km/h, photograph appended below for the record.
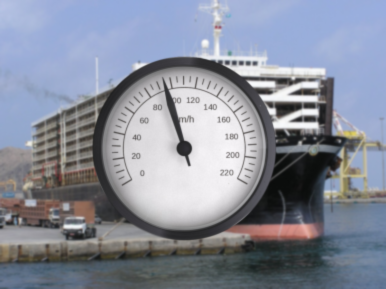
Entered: 95 km/h
